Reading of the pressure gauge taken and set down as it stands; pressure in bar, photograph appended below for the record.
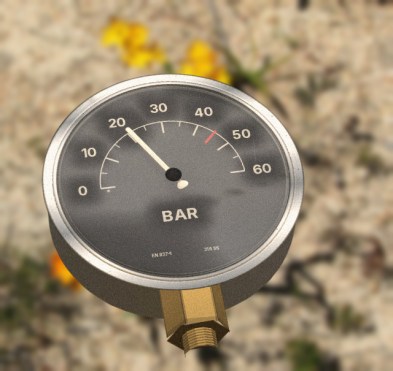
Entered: 20 bar
